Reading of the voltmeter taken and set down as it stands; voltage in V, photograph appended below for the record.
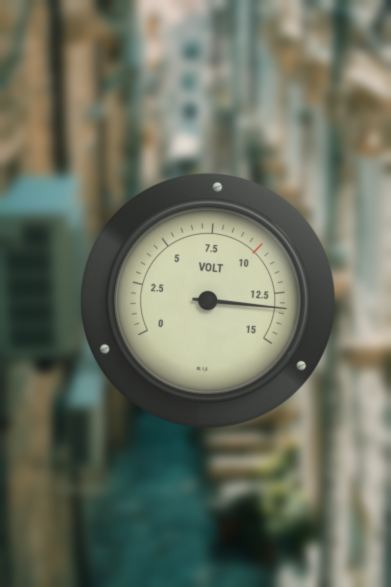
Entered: 13.25 V
